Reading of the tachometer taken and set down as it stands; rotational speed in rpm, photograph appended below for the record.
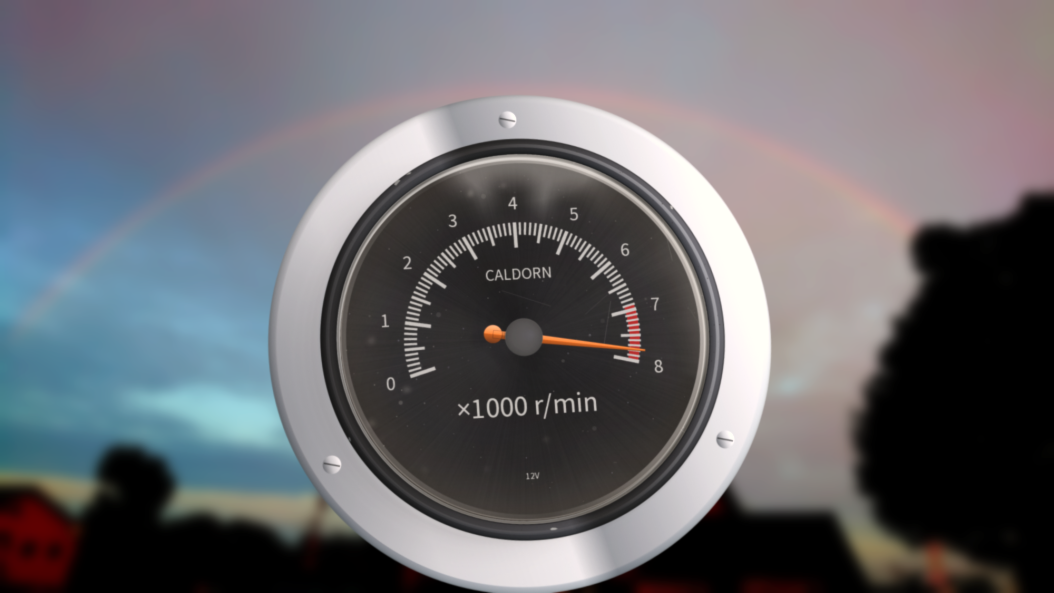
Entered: 7800 rpm
